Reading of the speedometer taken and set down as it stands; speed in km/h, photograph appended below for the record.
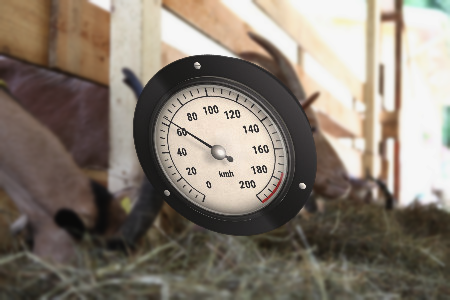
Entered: 65 km/h
